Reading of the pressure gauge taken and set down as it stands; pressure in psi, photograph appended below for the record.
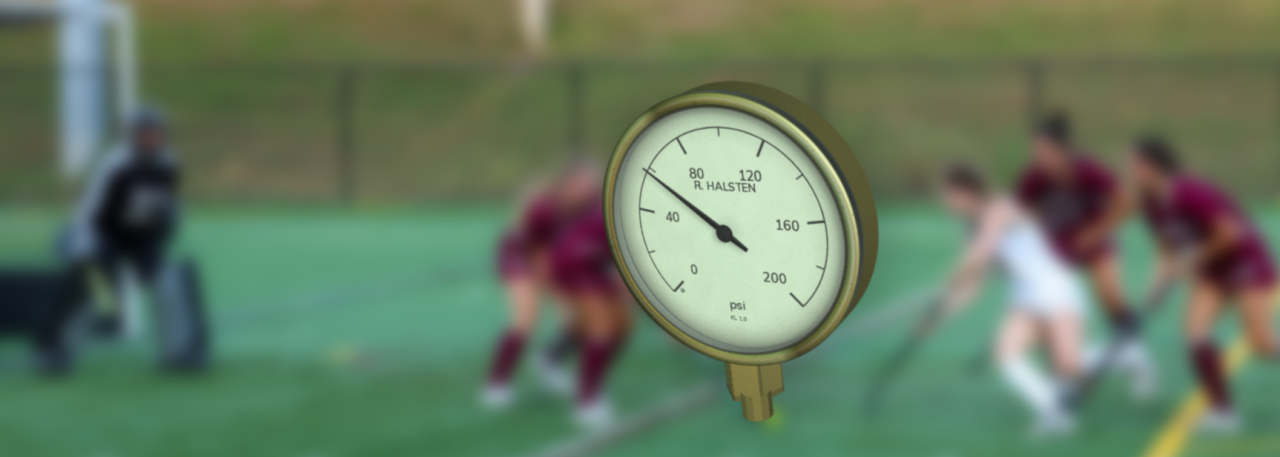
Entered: 60 psi
